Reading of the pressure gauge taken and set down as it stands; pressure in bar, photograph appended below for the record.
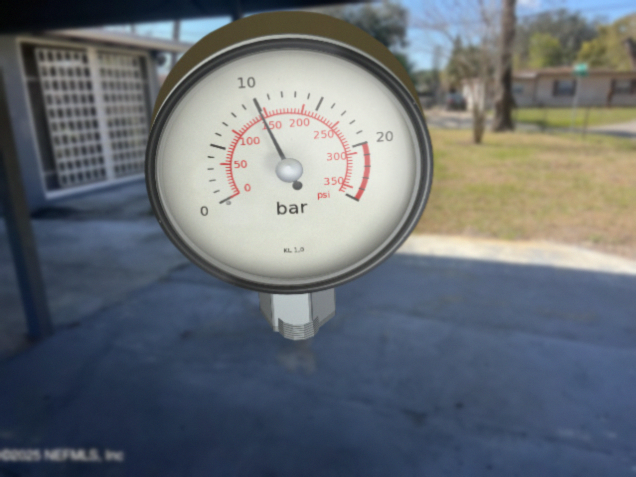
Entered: 10 bar
